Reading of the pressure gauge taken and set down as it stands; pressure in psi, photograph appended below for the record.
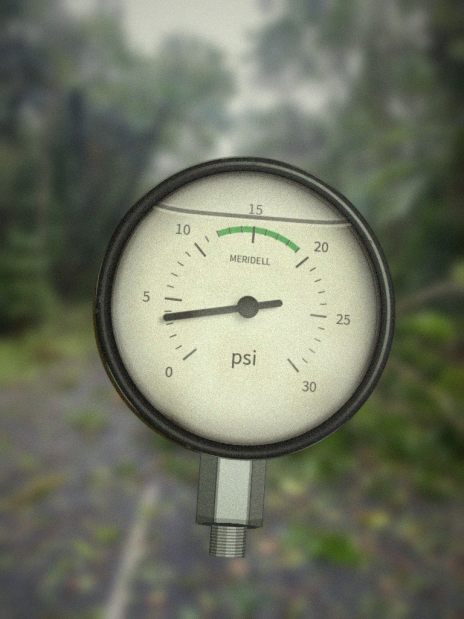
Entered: 3.5 psi
